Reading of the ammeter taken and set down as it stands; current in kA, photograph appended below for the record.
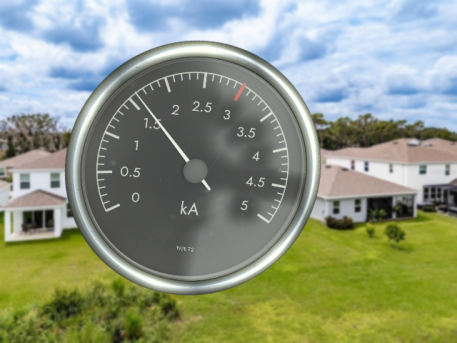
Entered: 1.6 kA
